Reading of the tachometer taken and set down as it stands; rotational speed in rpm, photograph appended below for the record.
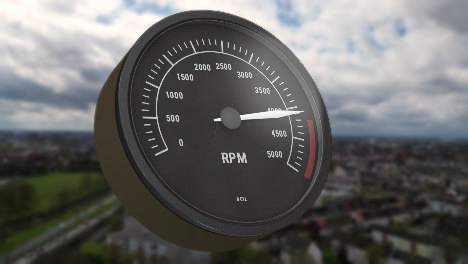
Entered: 4100 rpm
